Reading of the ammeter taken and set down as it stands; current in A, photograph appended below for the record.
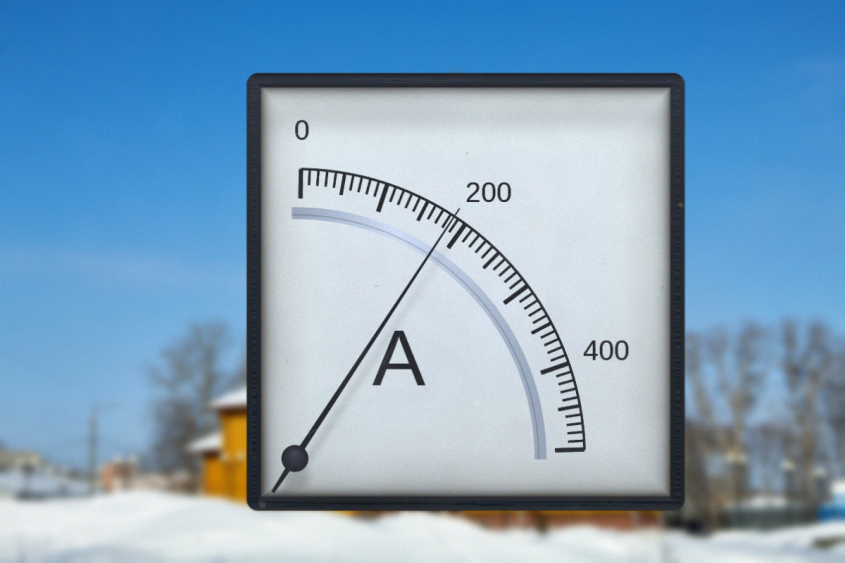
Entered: 185 A
